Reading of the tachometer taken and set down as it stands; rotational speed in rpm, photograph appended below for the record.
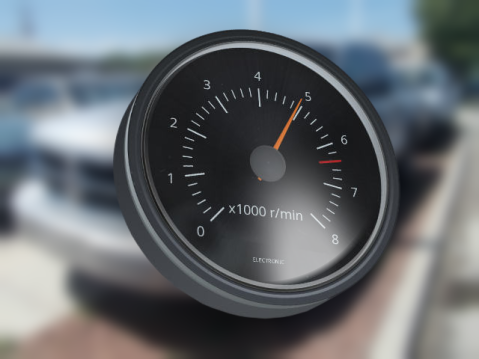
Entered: 4900 rpm
